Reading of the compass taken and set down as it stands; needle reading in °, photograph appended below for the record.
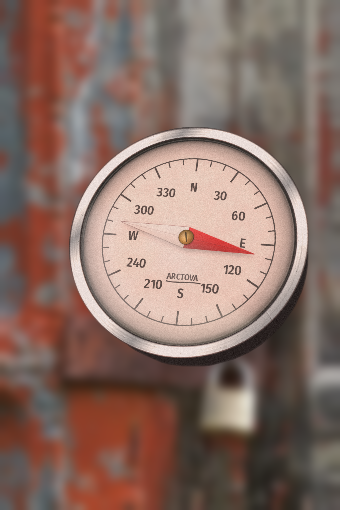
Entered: 100 °
